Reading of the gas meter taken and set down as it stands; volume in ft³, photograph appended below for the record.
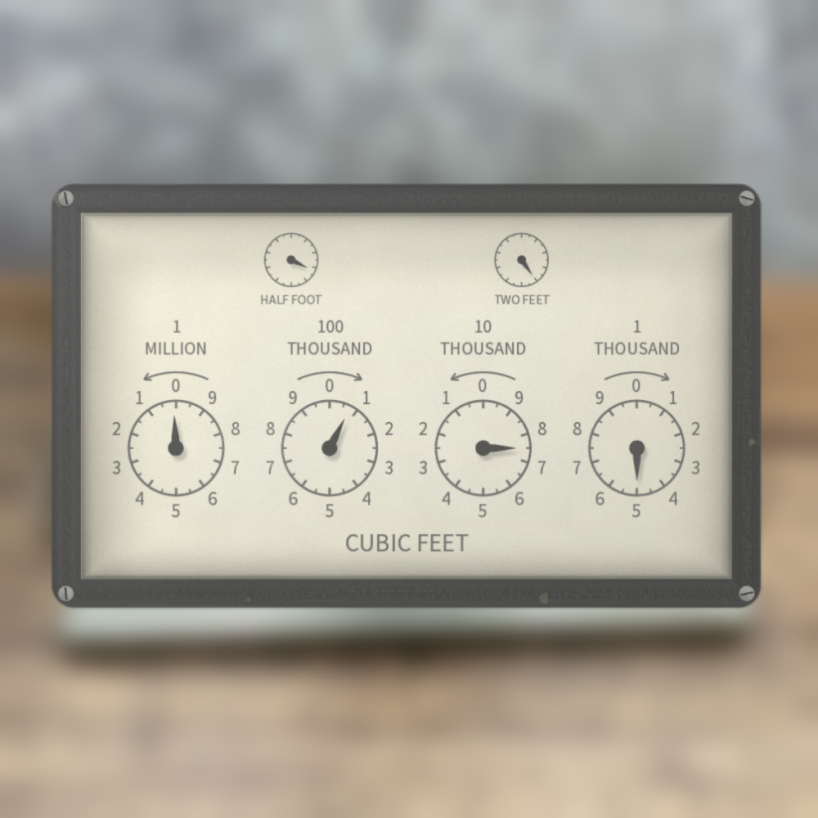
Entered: 7500 ft³
